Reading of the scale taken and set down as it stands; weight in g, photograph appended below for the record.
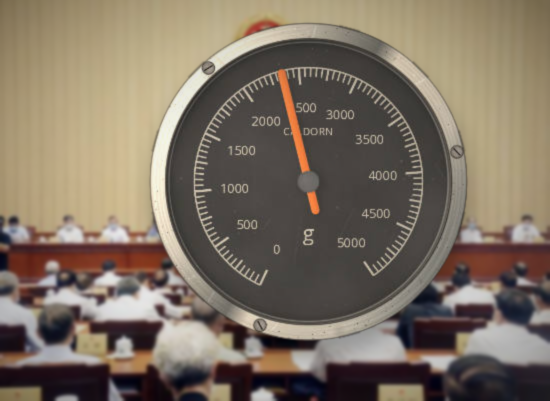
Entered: 2350 g
